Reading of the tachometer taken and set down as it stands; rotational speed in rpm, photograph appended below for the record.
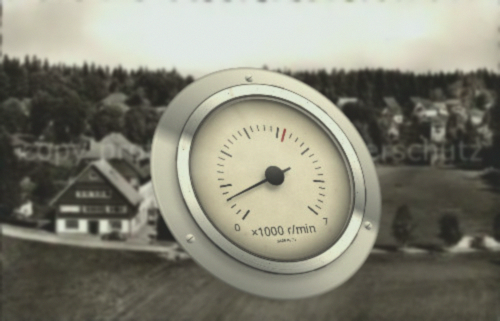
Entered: 600 rpm
